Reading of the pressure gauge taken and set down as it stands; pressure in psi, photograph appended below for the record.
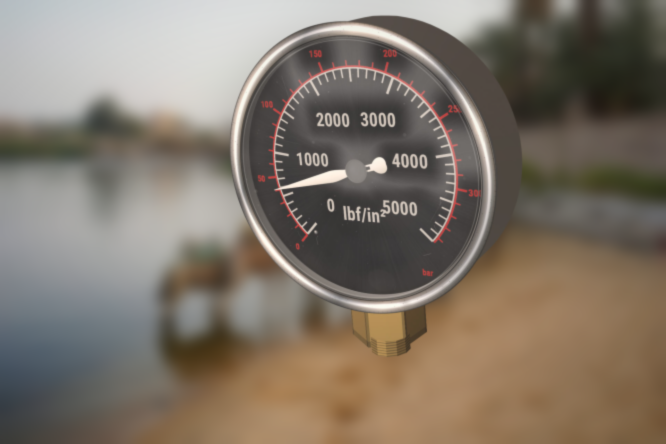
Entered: 600 psi
